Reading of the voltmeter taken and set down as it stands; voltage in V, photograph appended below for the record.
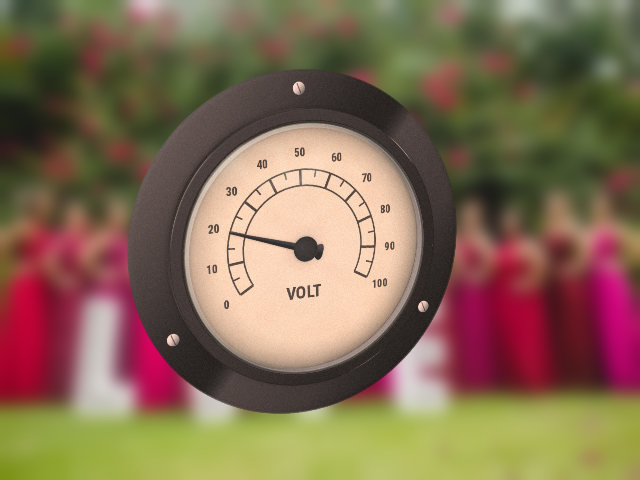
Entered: 20 V
